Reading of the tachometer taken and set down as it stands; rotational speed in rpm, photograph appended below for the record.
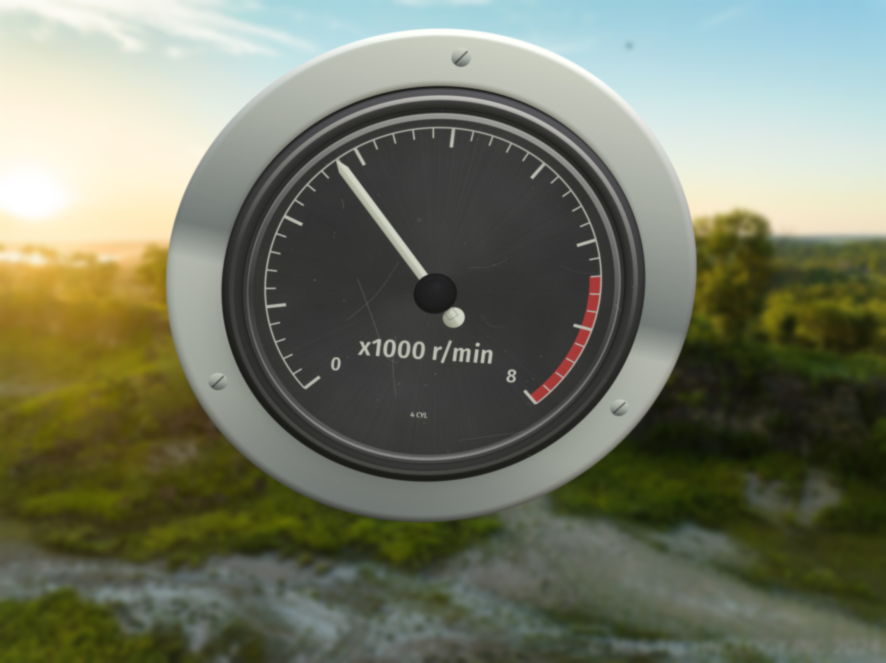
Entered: 2800 rpm
